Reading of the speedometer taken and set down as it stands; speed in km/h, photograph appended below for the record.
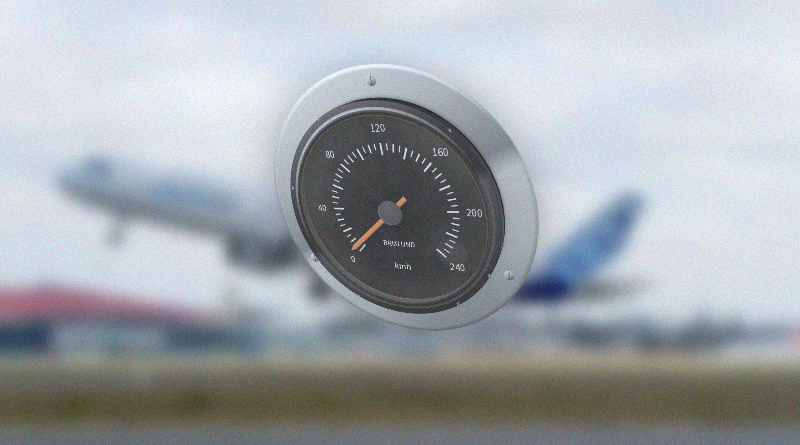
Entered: 5 km/h
